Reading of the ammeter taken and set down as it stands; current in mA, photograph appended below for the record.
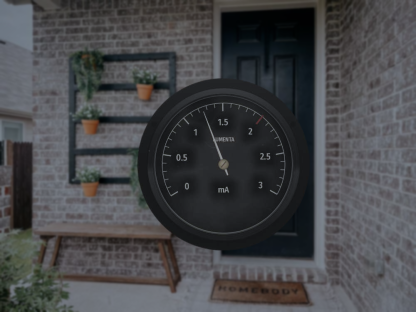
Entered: 1.25 mA
